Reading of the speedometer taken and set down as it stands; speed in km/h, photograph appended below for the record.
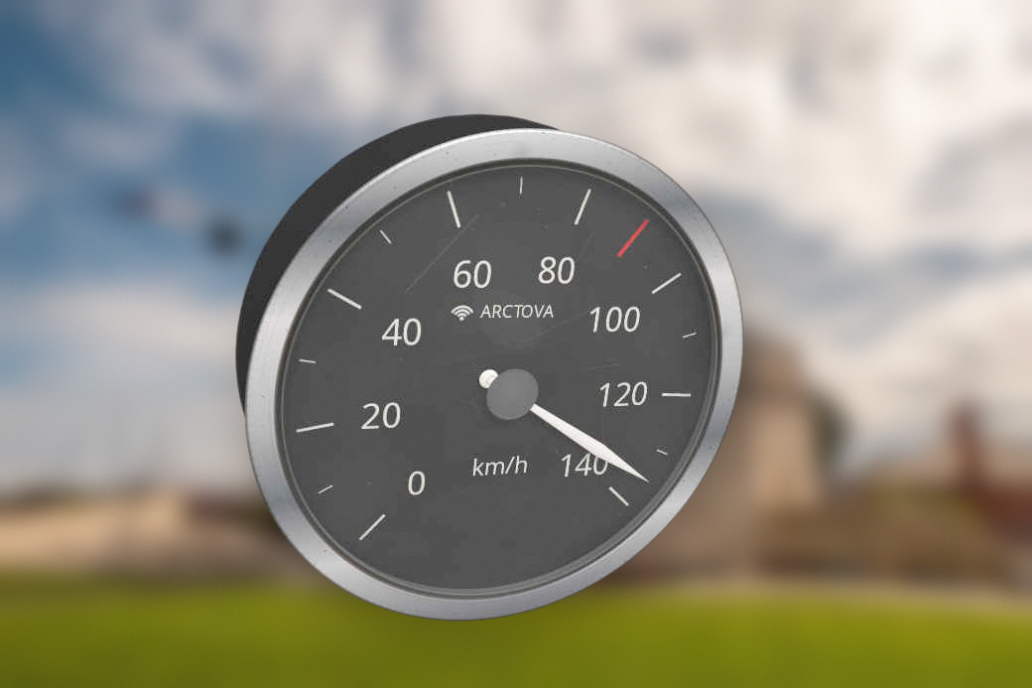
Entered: 135 km/h
